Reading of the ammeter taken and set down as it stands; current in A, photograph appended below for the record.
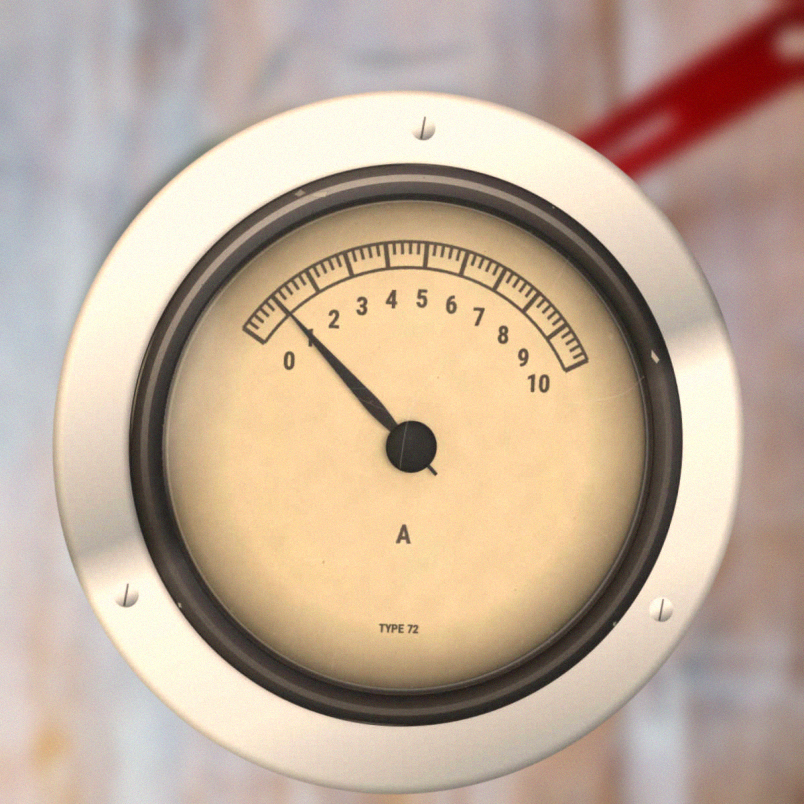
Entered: 1 A
